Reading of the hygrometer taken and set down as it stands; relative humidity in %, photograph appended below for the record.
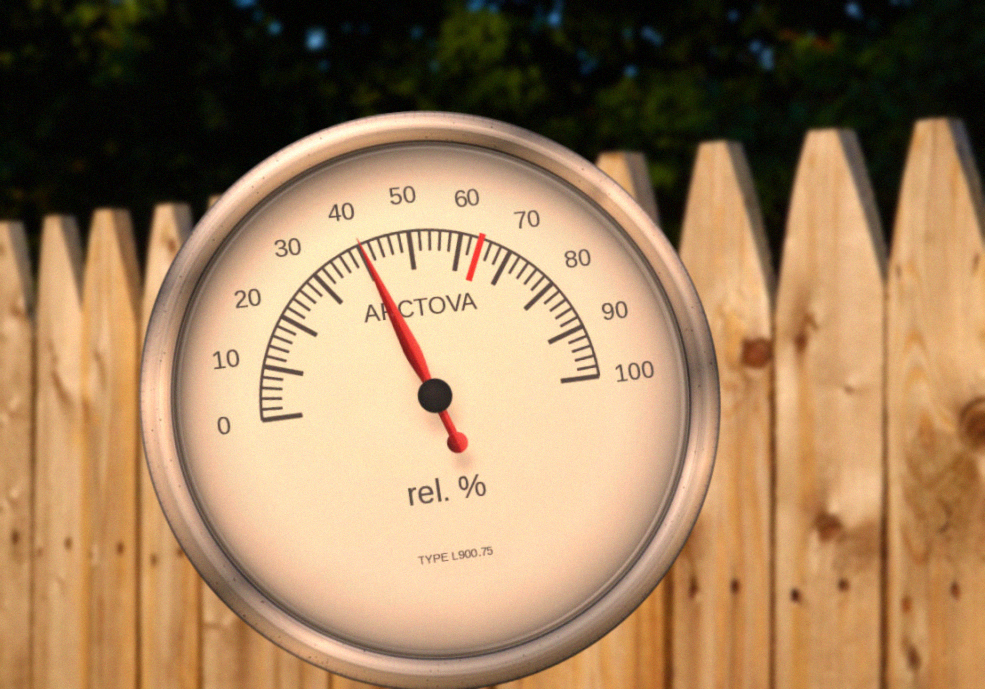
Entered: 40 %
